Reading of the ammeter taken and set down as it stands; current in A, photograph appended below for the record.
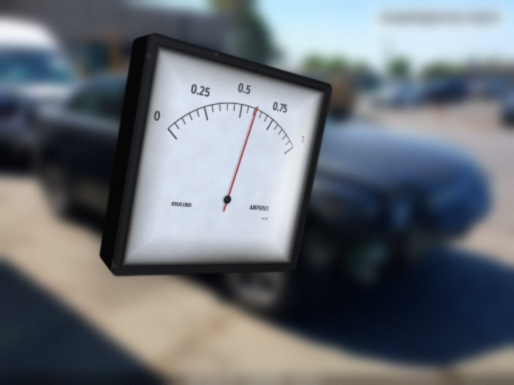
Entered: 0.6 A
